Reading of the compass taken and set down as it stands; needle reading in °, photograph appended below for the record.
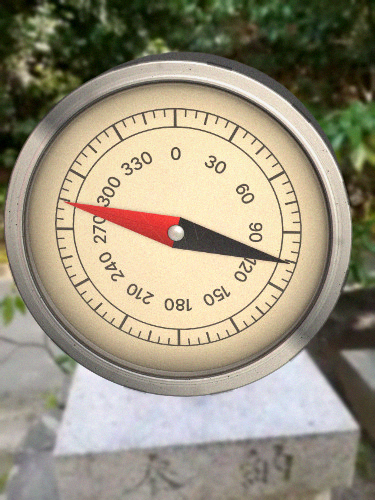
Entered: 285 °
